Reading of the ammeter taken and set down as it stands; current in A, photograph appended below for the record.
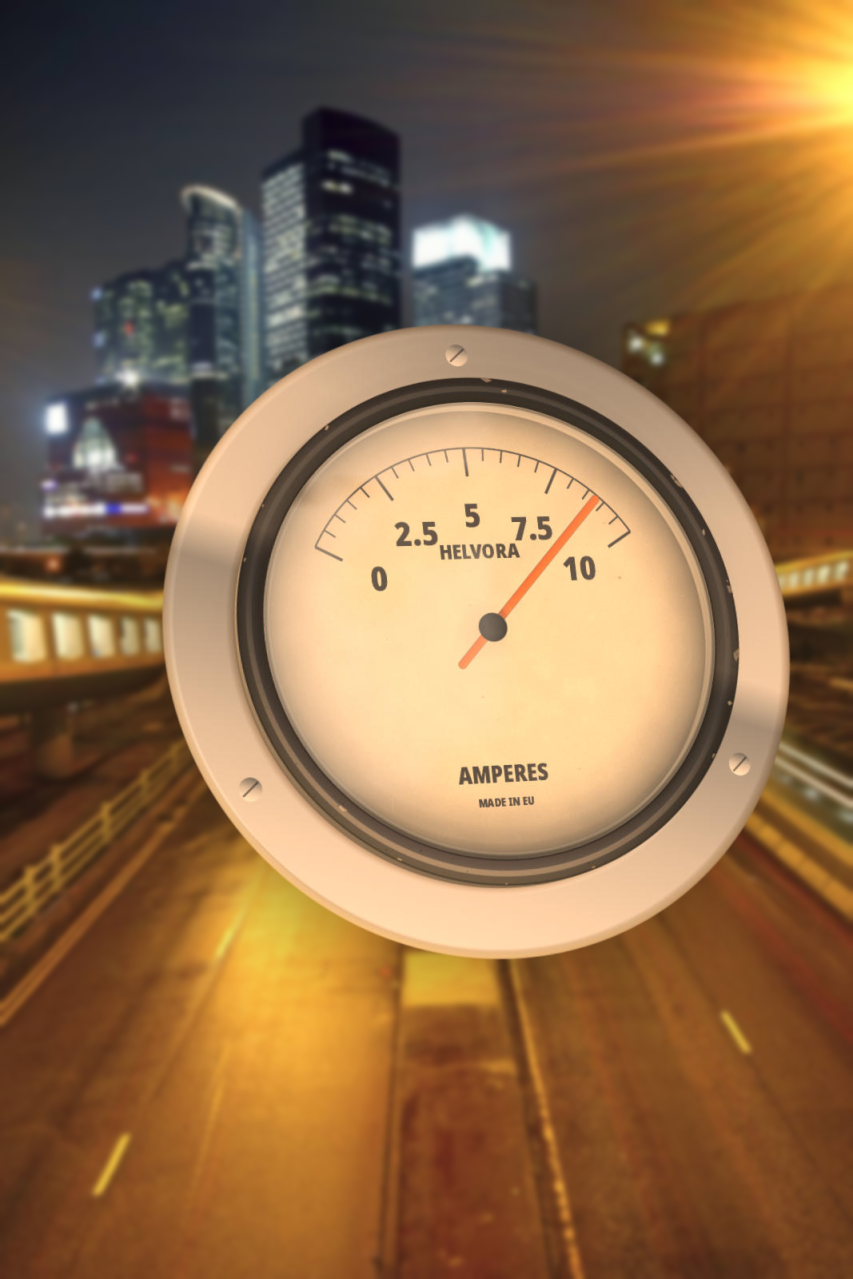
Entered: 8.75 A
